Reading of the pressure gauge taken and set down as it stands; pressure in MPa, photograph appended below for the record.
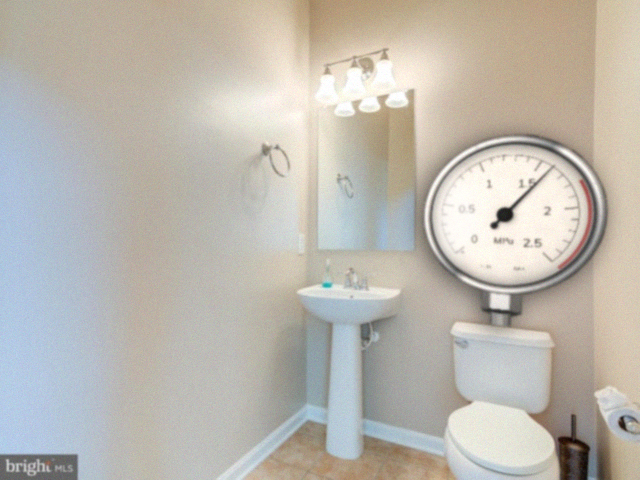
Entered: 1.6 MPa
